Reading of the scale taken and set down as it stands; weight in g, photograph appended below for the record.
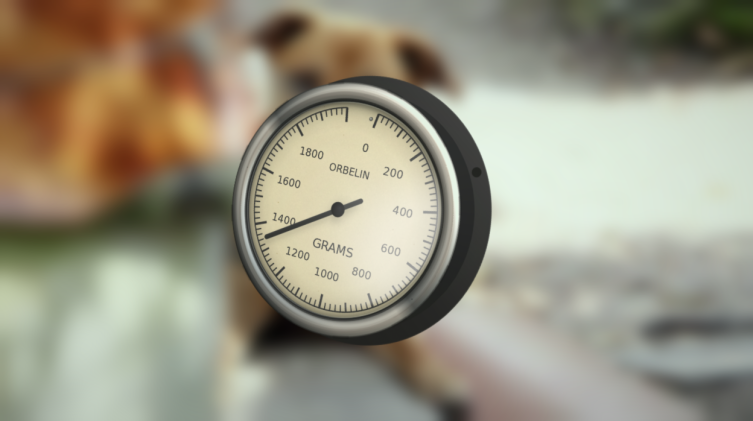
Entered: 1340 g
